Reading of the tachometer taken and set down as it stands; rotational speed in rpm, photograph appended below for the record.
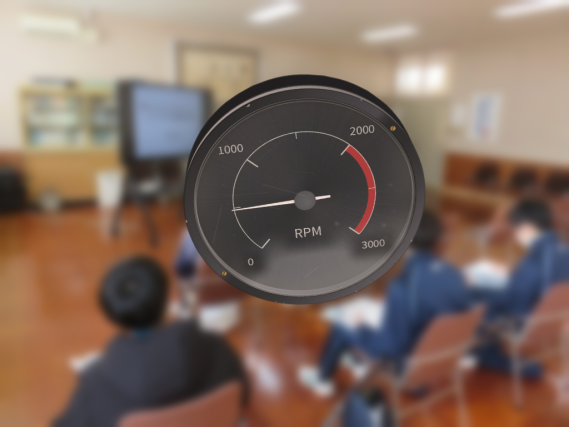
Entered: 500 rpm
